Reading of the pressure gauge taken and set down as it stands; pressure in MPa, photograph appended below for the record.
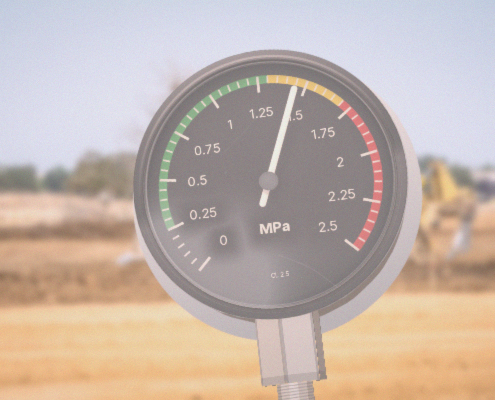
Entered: 1.45 MPa
